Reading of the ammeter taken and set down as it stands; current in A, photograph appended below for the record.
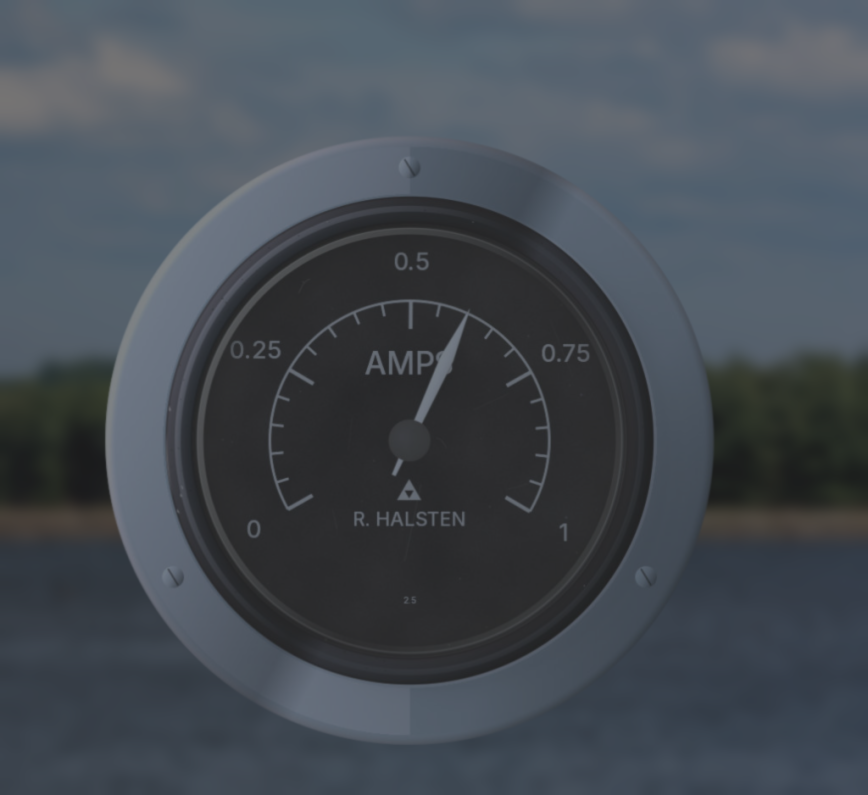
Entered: 0.6 A
